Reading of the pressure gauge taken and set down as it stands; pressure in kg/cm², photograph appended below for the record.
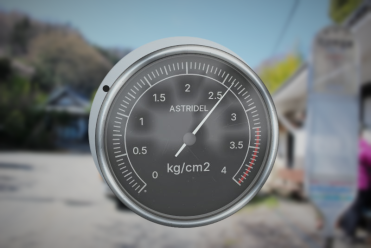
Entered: 2.6 kg/cm²
